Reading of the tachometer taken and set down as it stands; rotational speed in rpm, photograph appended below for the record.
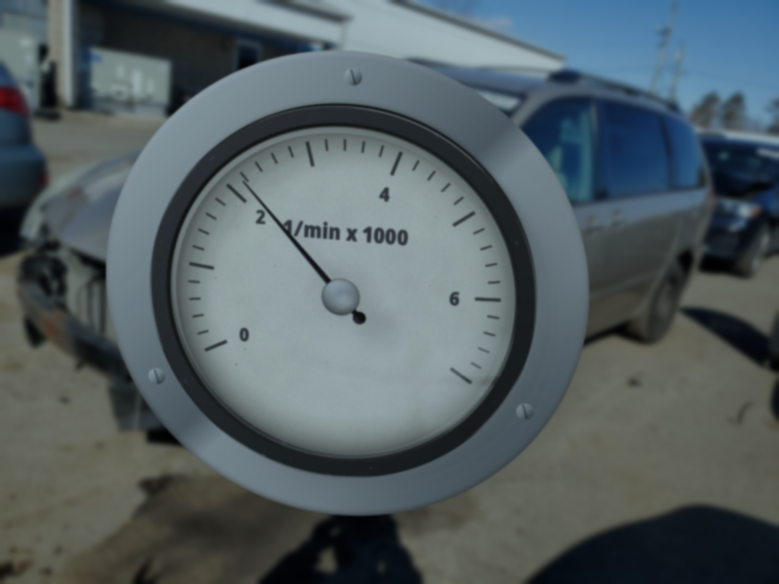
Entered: 2200 rpm
